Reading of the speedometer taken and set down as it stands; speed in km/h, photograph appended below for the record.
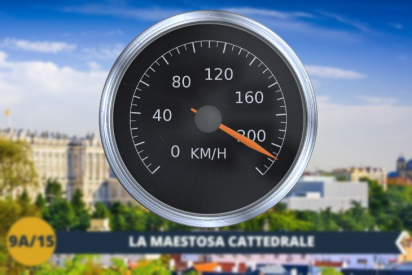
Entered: 207.5 km/h
